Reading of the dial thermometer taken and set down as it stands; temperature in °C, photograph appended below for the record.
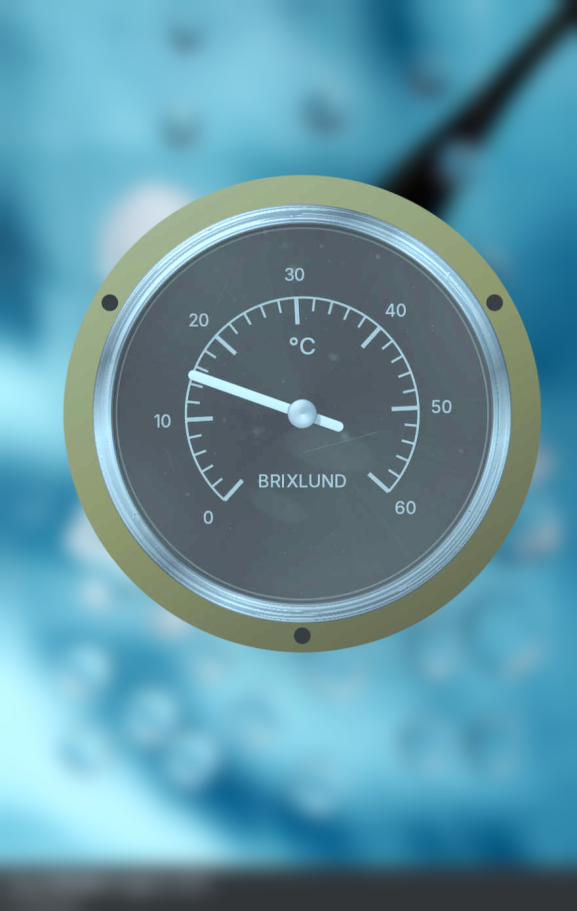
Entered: 15 °C
